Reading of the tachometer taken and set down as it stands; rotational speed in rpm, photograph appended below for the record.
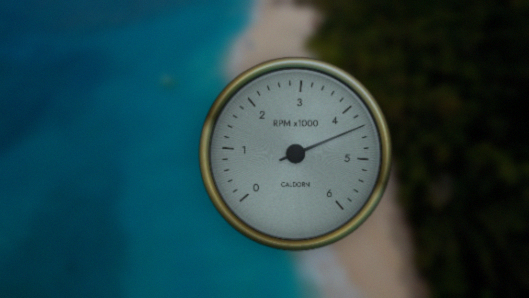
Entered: 4400 rpm
